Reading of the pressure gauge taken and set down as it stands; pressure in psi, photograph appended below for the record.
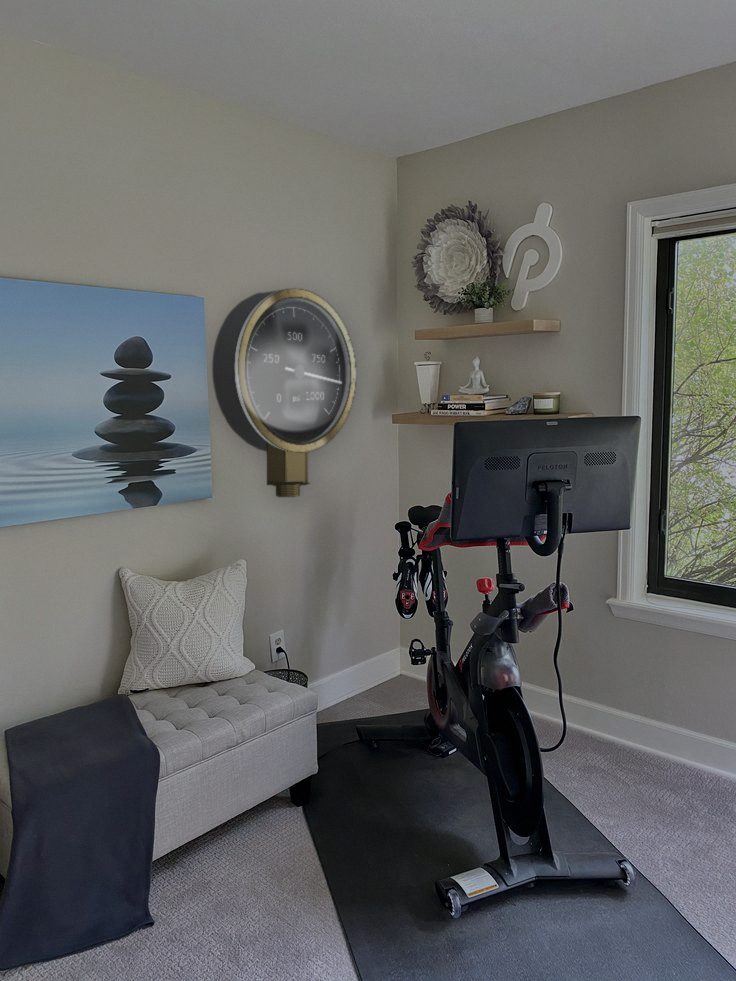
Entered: 875 psi
